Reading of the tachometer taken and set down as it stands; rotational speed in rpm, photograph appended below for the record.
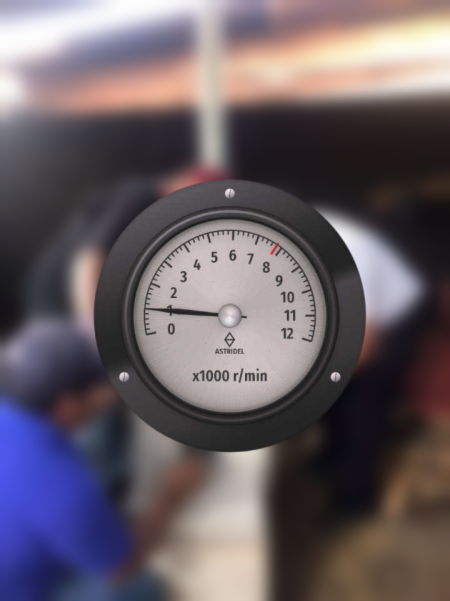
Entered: 1000 rpm
